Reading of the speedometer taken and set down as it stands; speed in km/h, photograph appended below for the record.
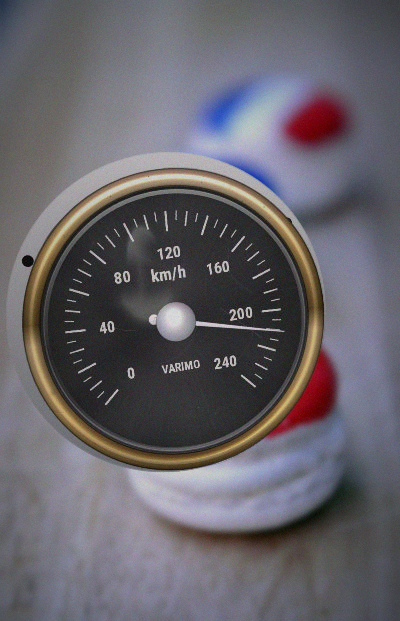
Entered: 210 km/h
